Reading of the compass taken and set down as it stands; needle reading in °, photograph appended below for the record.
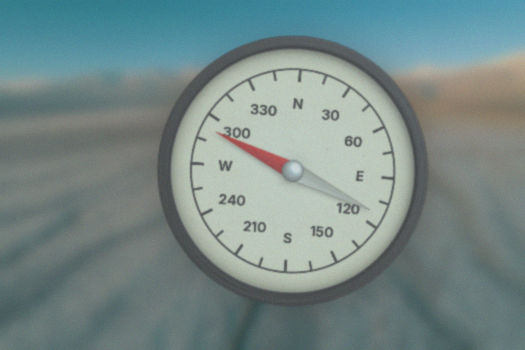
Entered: 292.5 °
